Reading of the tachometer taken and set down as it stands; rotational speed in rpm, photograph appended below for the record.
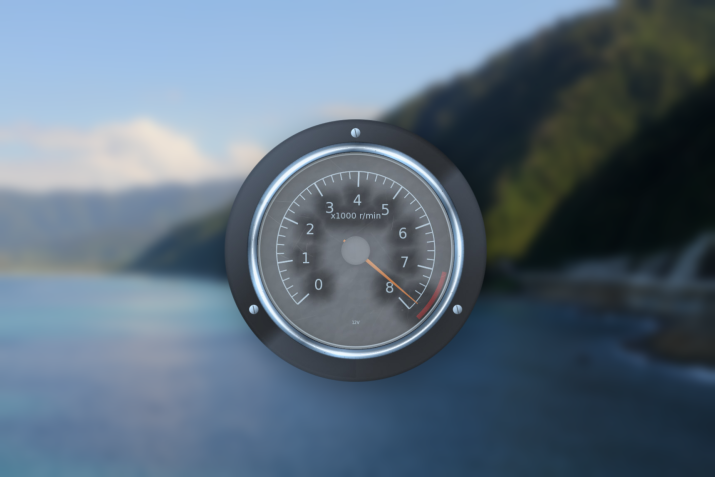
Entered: 7800 rpm
